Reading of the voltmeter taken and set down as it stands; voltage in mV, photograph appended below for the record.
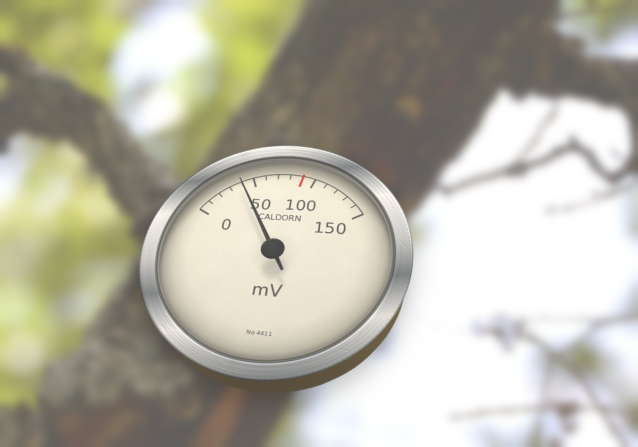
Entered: 40 mV
